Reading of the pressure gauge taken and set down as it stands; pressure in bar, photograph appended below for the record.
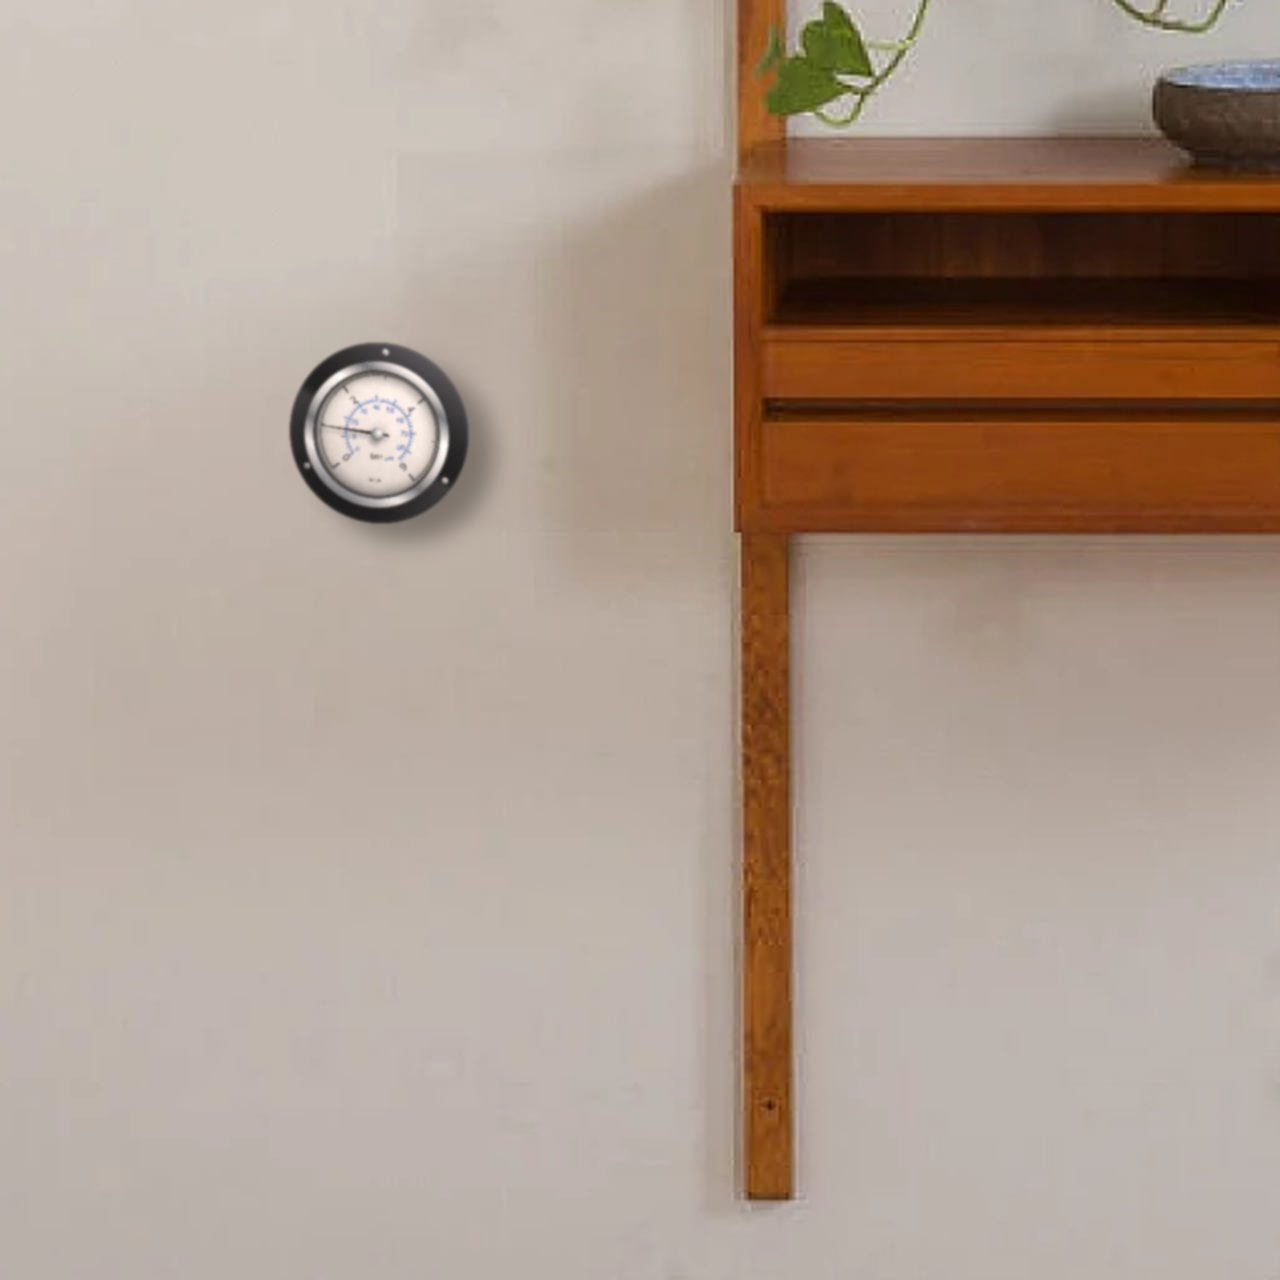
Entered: 1 bar
